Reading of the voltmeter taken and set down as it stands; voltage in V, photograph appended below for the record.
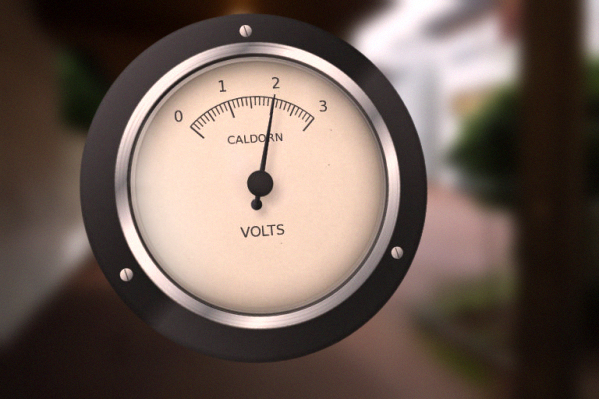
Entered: 2 V
